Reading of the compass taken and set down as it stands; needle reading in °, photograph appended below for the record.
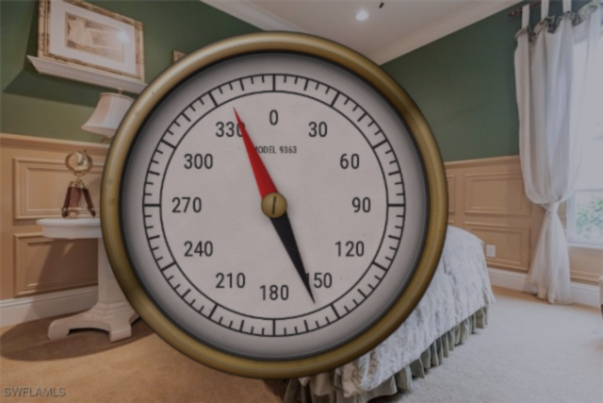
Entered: 337.5 °
